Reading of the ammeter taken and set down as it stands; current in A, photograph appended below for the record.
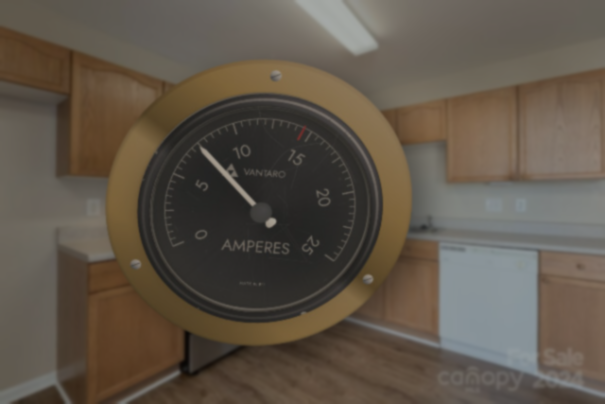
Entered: 7.5 A
